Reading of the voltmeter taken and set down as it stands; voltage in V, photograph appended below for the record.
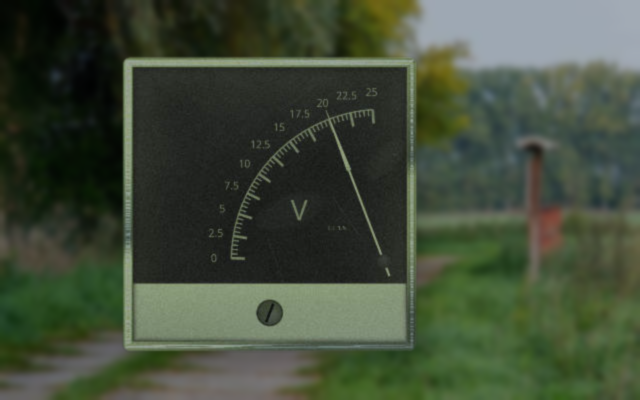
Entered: 20 V
